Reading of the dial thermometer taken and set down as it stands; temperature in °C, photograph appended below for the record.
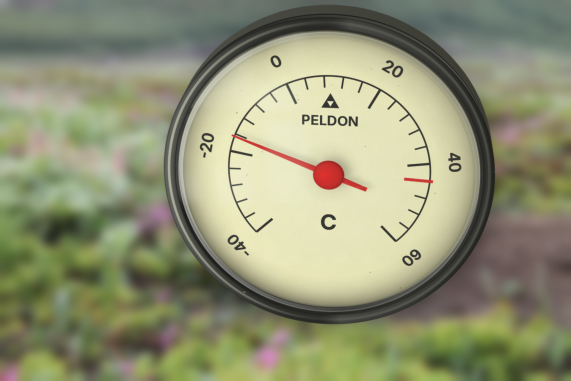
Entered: -16 °C
